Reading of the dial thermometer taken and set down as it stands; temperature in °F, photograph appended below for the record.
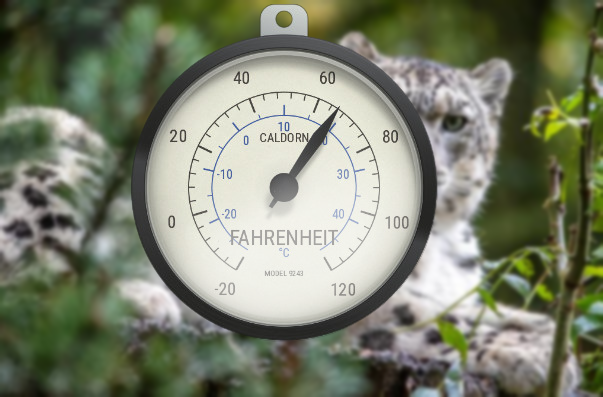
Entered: 66 °F
